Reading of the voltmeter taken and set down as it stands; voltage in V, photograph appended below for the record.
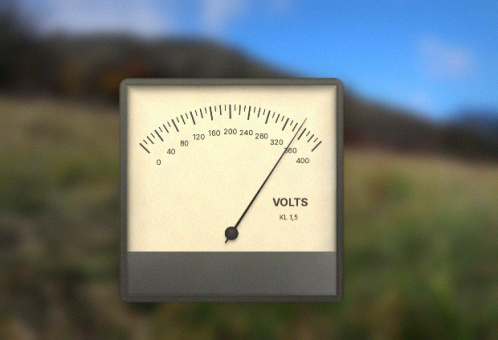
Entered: 350 V
